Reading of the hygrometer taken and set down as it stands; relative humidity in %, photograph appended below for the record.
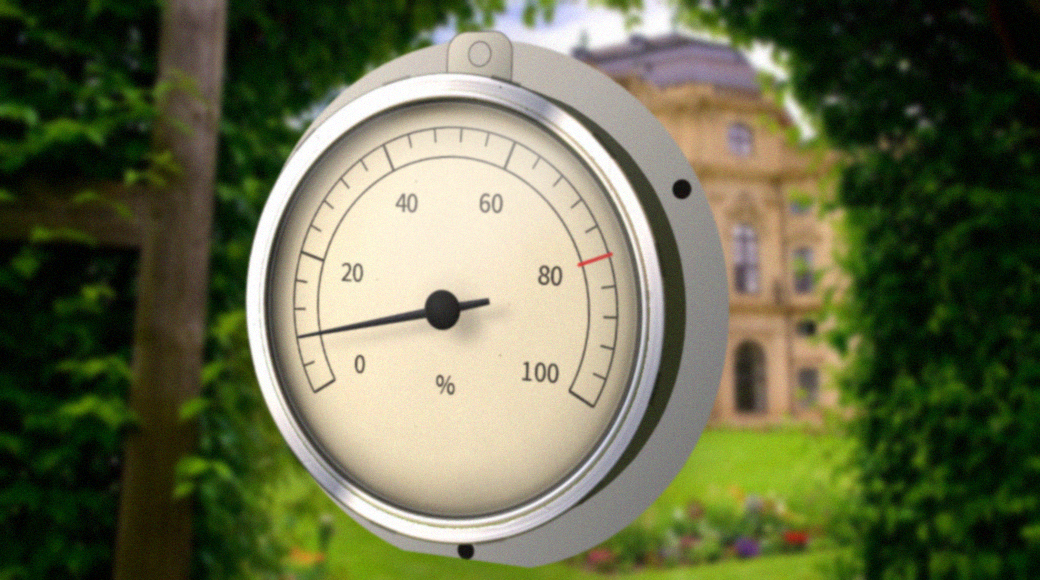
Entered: 8 %
